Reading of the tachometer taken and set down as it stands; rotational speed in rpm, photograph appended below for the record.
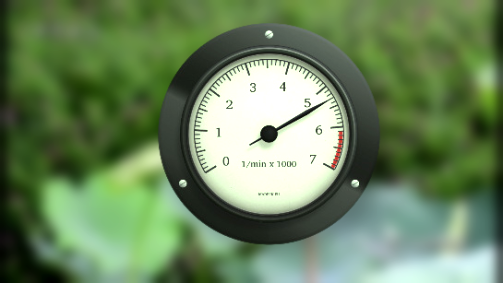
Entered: 5300 rpm
